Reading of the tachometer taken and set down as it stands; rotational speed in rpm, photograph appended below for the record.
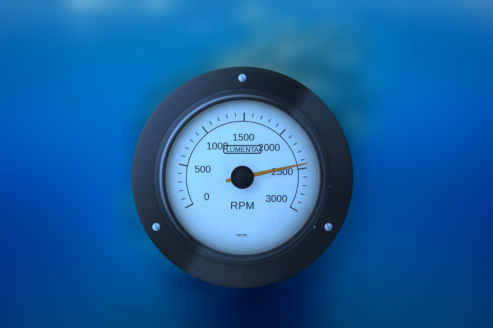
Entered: 2450 rpm
